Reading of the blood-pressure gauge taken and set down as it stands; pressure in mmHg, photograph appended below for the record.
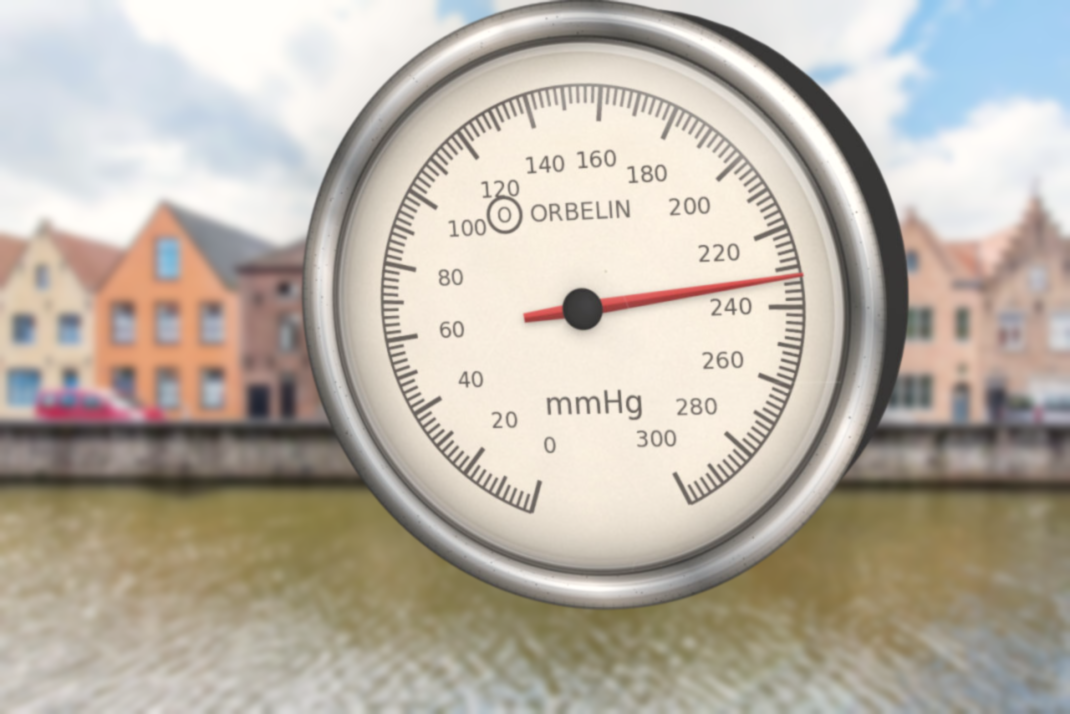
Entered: 232 mmHg
